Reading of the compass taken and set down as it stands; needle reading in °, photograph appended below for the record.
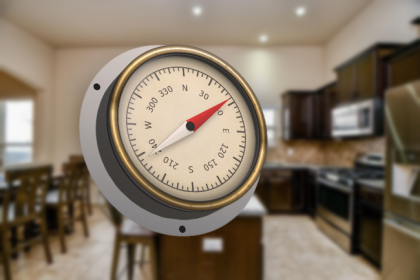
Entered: 55 °
